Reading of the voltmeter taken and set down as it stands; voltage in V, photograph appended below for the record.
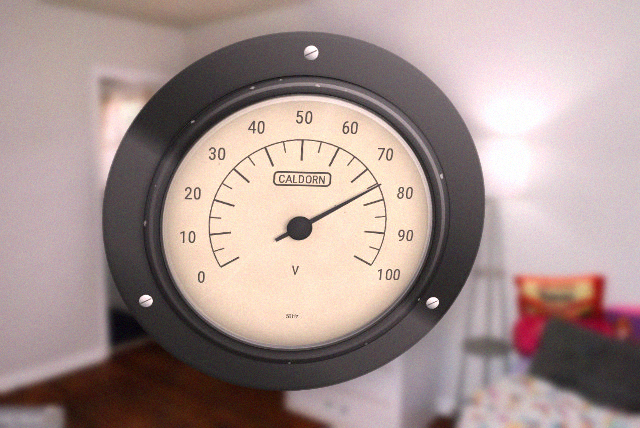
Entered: 75 V
